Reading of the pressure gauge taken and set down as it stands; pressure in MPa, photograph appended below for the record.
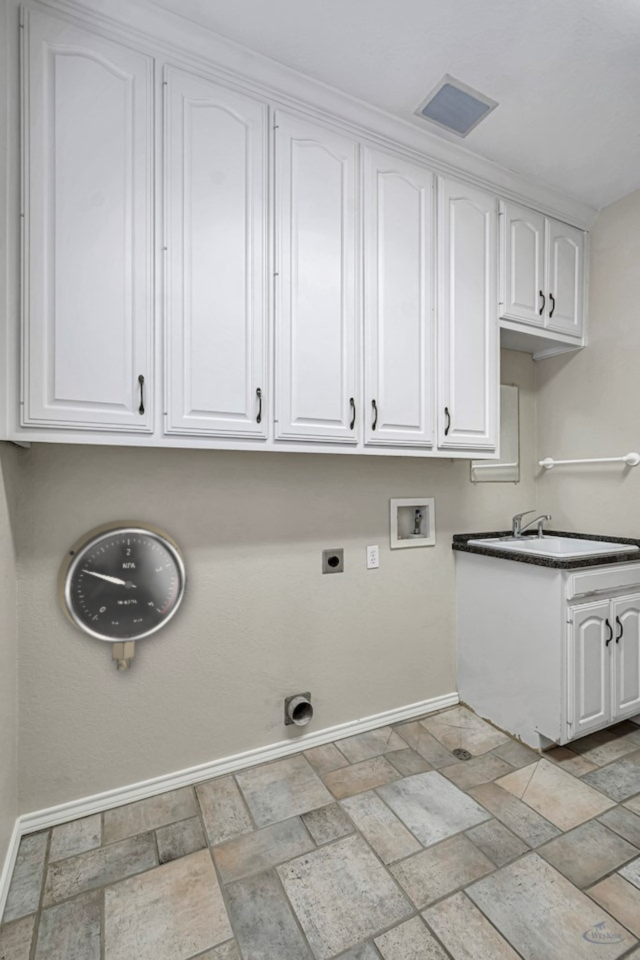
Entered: 1 MPa
